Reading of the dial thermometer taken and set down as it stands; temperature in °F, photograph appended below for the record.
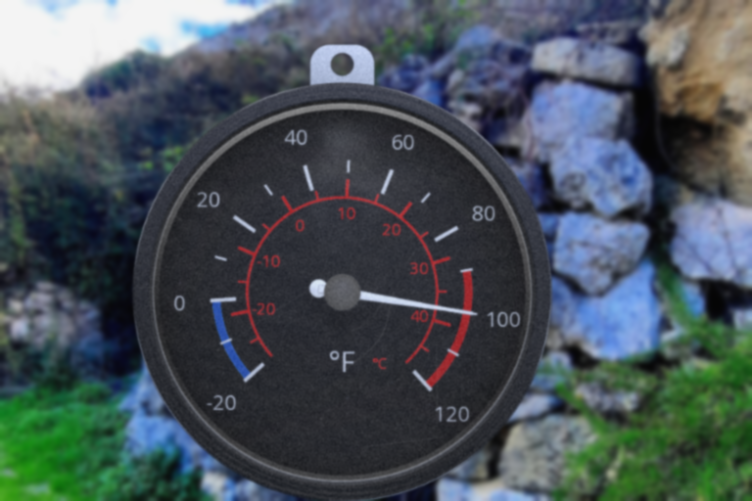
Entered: 100 °F
